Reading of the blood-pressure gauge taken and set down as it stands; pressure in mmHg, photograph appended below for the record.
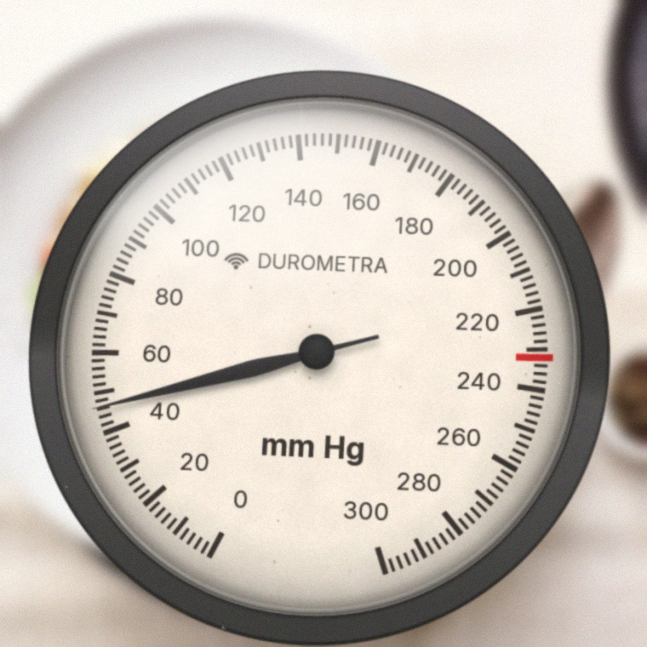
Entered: 46 mmHg
